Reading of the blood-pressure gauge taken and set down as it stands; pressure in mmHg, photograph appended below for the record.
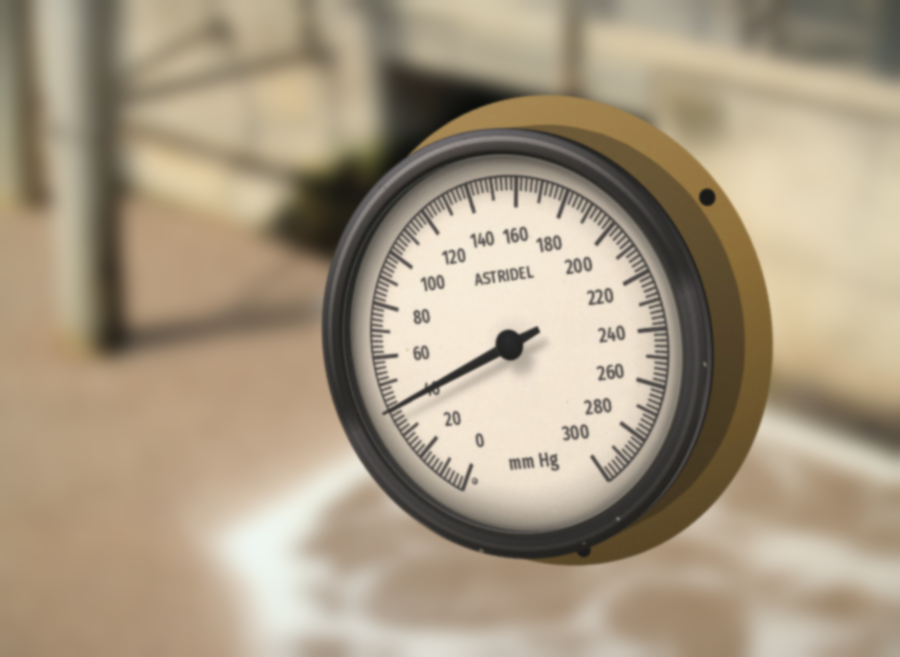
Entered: 40 mmHg
